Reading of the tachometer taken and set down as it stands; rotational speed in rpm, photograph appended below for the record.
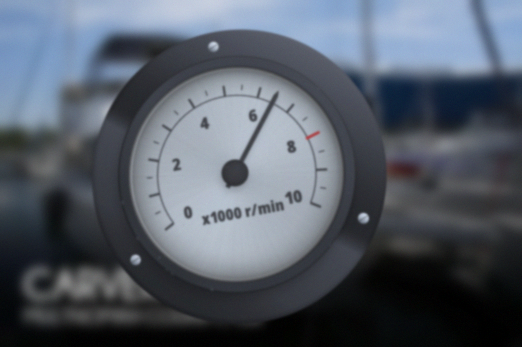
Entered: 6500 rpm
